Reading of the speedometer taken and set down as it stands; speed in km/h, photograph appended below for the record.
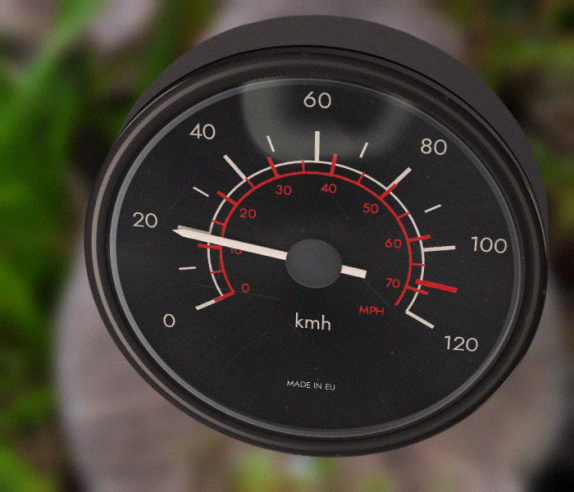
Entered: 20 km/h
